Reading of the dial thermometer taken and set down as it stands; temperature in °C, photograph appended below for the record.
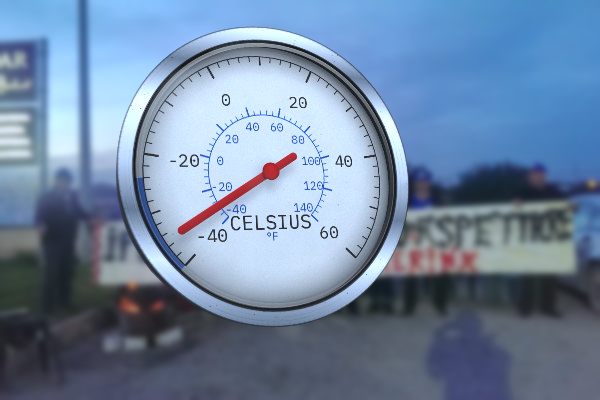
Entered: -35 °C
